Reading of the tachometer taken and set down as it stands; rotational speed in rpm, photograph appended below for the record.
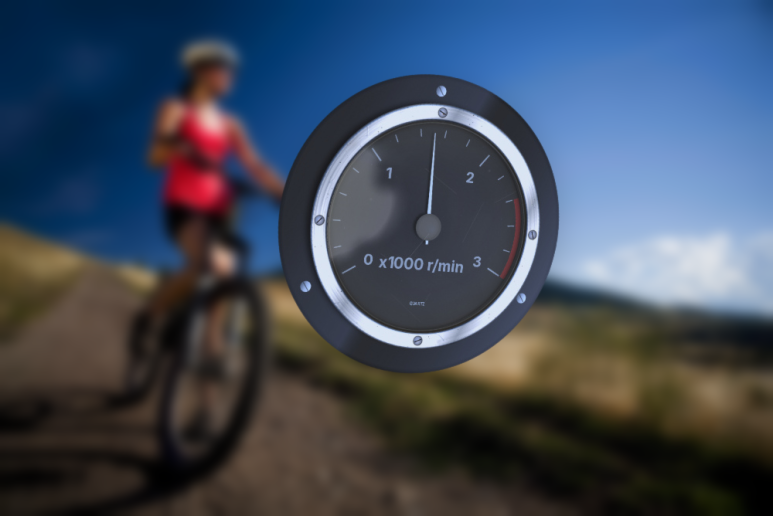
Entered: 1500 rpm
